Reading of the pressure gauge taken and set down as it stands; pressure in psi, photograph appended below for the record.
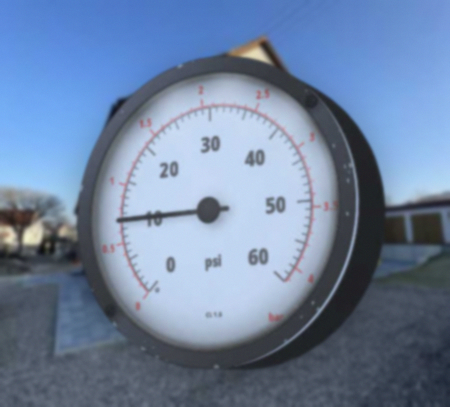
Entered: 10 psi
